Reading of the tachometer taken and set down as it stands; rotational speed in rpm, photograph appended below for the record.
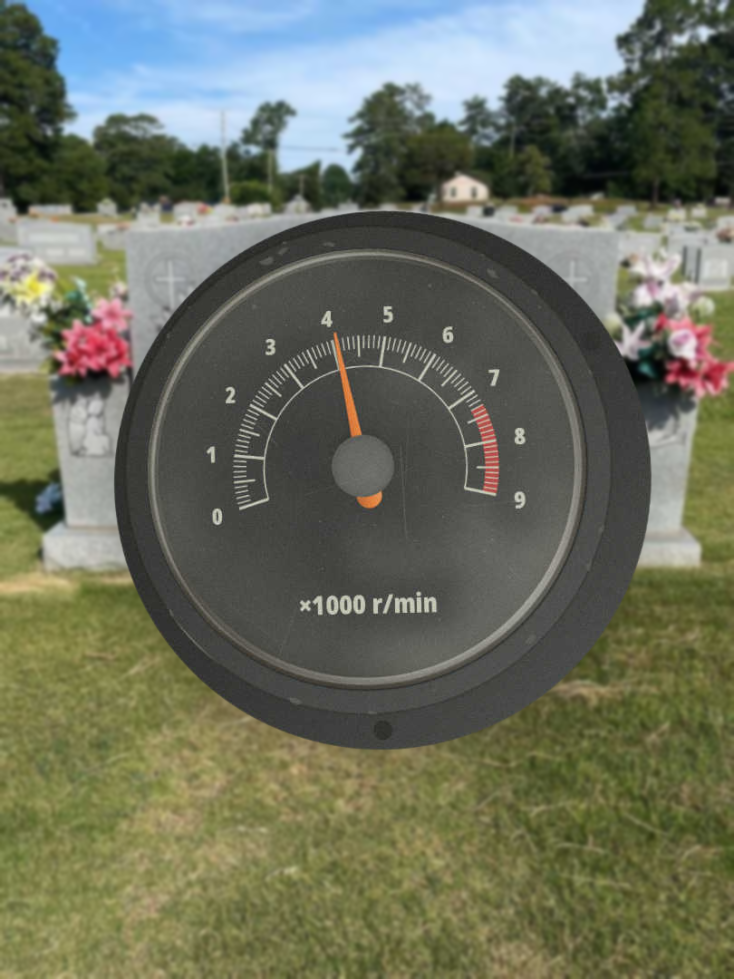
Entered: 4100 rpm
